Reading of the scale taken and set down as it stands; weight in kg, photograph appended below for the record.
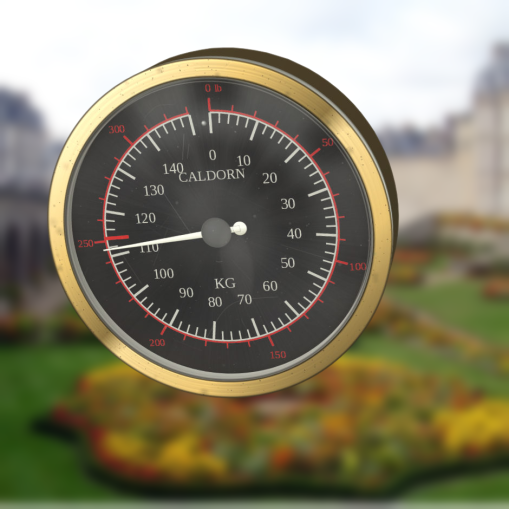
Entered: 112 kg
